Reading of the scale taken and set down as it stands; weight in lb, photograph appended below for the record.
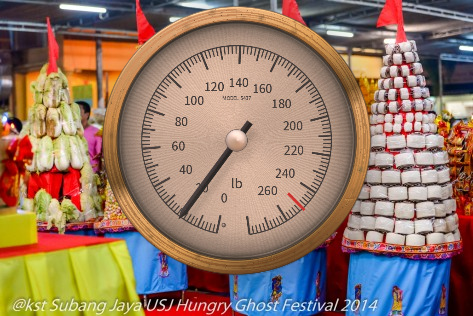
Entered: 20 lb
